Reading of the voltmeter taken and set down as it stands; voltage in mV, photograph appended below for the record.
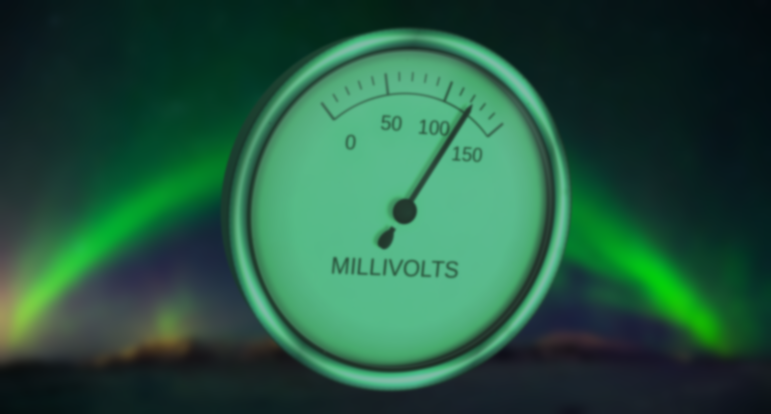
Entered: 120 mV
